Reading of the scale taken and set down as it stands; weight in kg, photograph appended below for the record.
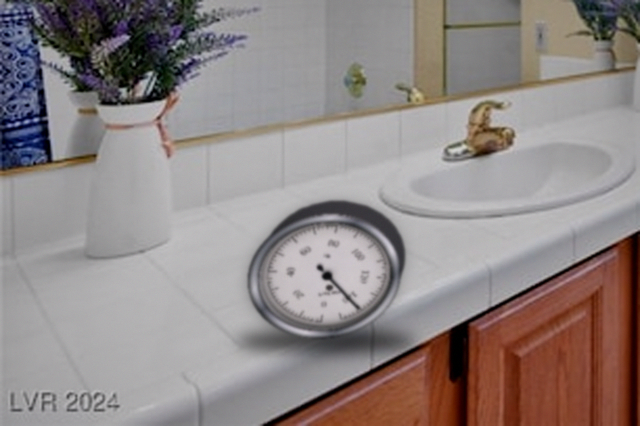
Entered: 140 kg
